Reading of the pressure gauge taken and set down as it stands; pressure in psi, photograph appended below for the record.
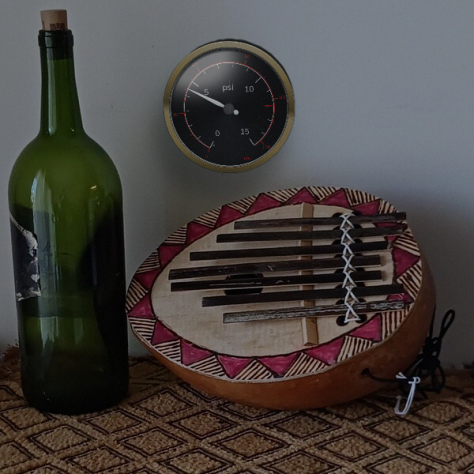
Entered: 4.5 psi
